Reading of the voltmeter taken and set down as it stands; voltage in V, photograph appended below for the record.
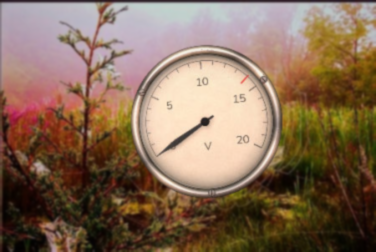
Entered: 0 V
